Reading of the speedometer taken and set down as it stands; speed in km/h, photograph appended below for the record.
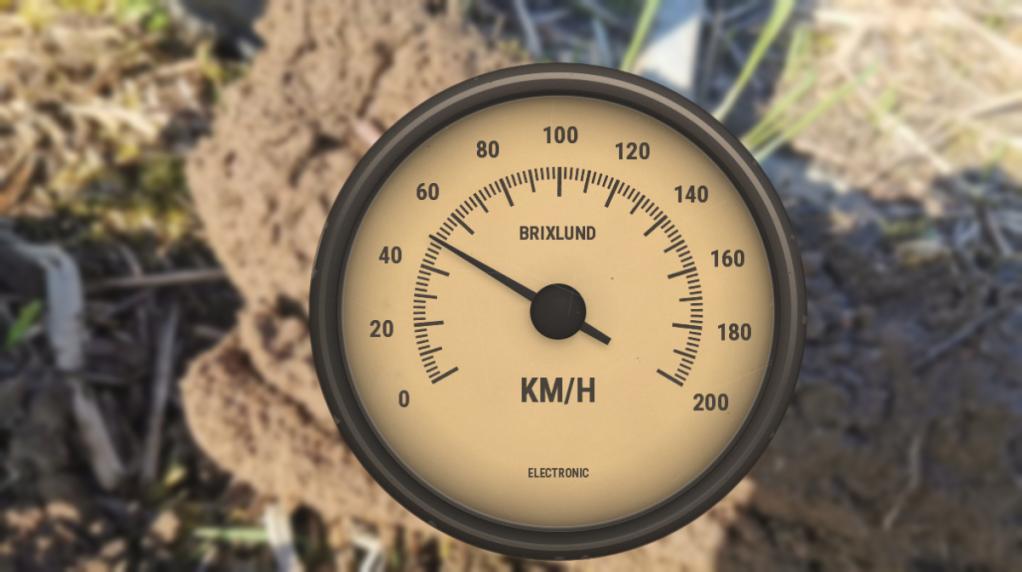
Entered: 50 km/h
